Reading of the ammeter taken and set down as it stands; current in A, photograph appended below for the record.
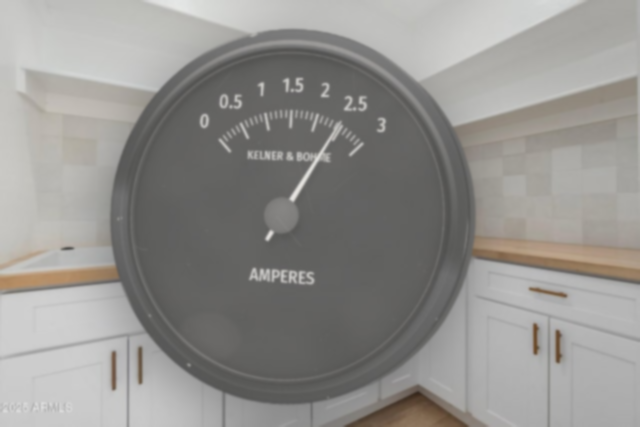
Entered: 2.5 A
